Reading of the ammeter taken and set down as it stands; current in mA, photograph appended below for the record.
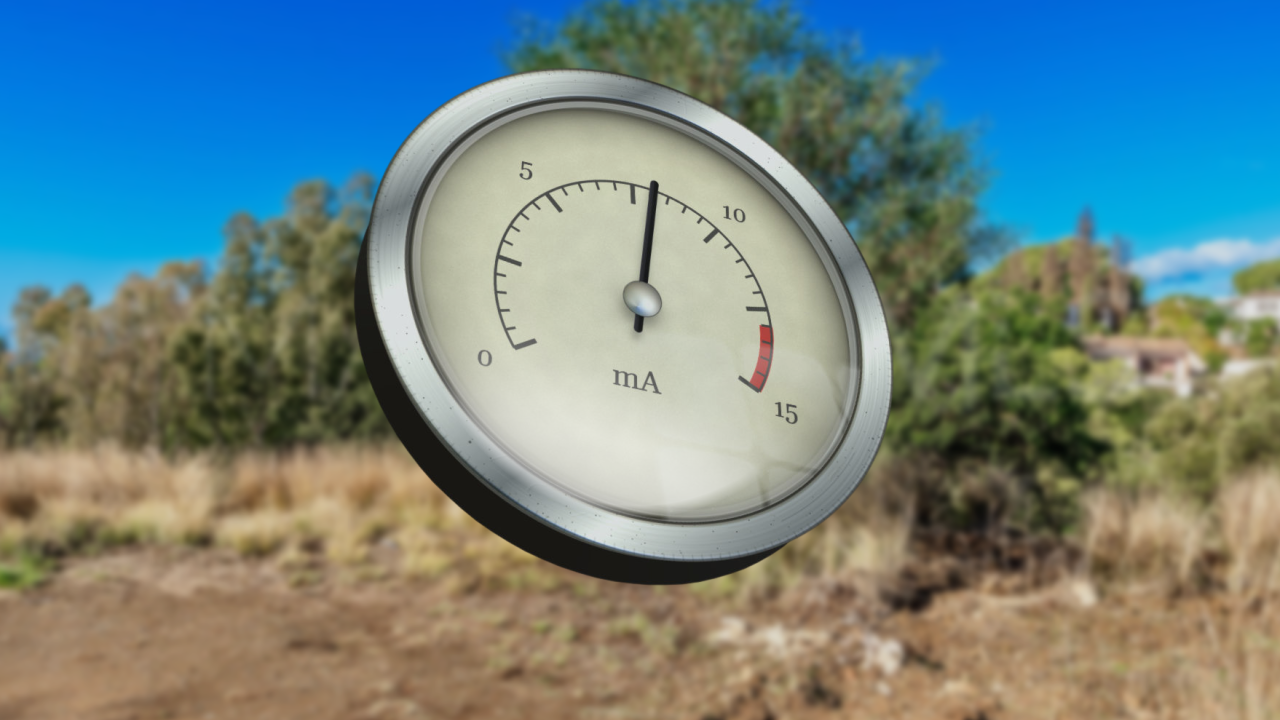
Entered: 8 mA
